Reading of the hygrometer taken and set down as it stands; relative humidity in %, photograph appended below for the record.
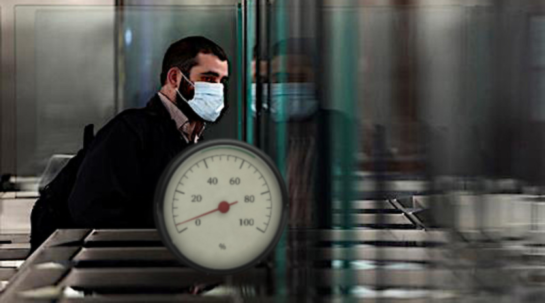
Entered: 4 %
